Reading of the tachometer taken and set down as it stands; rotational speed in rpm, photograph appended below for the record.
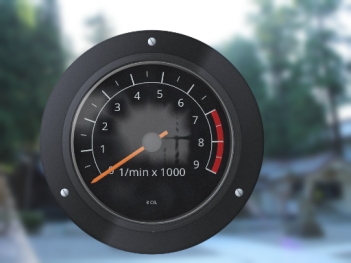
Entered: 0 rpm
